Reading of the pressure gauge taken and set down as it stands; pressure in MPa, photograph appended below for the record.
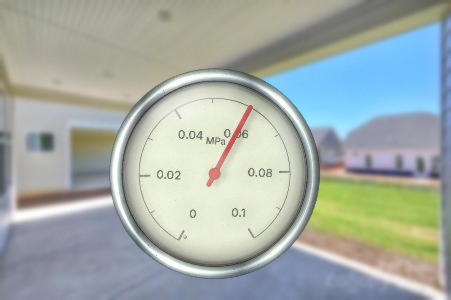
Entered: 0.06 MPa
